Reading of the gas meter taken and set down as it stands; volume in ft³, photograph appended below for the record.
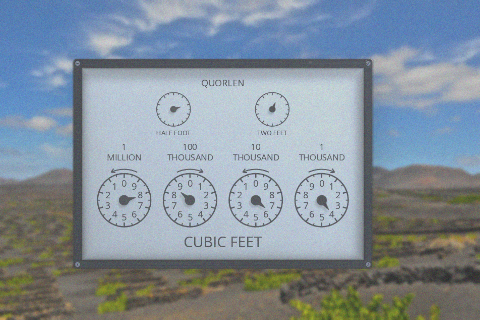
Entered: 786400 ft³
